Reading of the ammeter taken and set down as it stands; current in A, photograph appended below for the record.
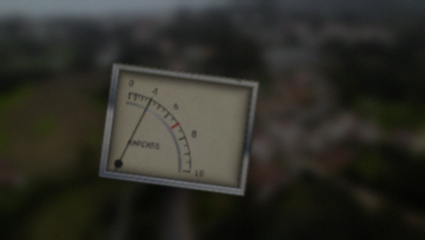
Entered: 4 A
